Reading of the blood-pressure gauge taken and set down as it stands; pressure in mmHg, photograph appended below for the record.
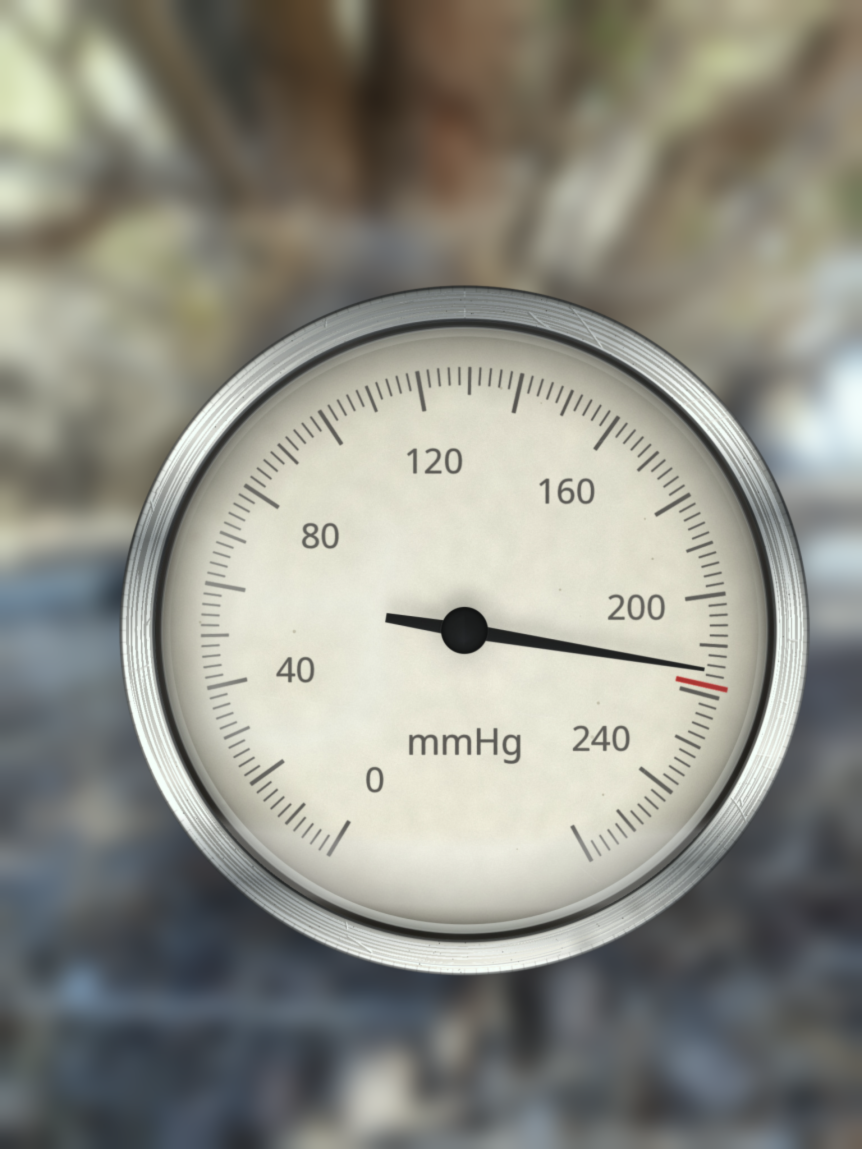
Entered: 215 mmHg
